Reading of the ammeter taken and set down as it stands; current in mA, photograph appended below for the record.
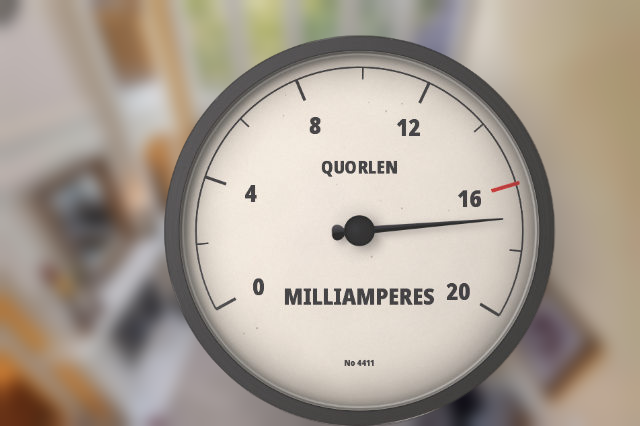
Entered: 17 mA
